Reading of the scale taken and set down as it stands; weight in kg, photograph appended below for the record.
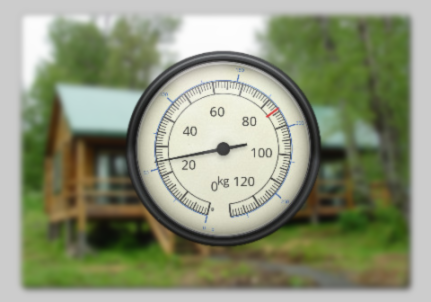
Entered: 25 kg
